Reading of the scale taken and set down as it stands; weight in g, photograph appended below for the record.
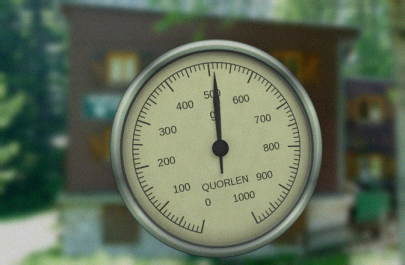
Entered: 510 g
